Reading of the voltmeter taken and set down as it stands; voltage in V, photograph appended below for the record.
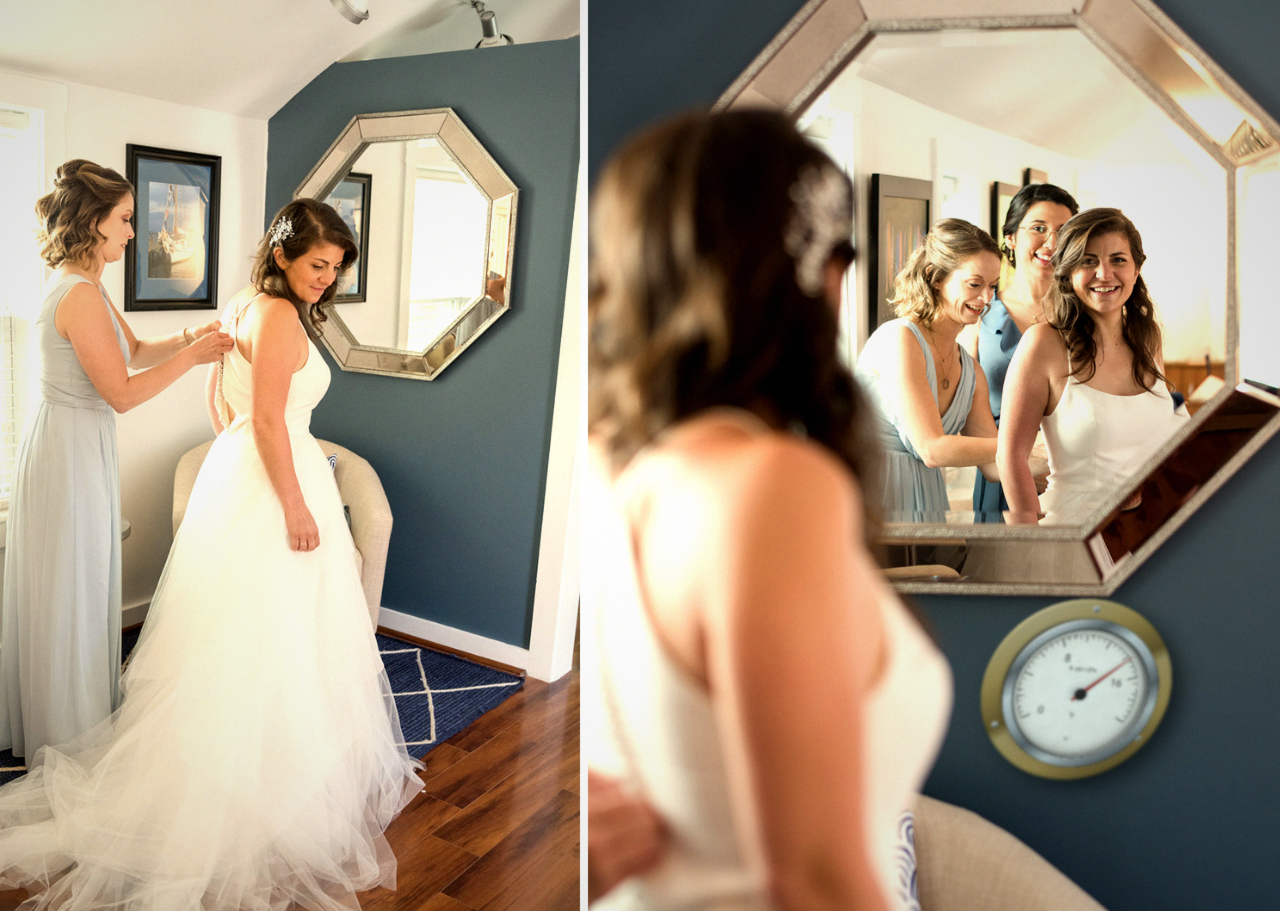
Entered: 14 V
